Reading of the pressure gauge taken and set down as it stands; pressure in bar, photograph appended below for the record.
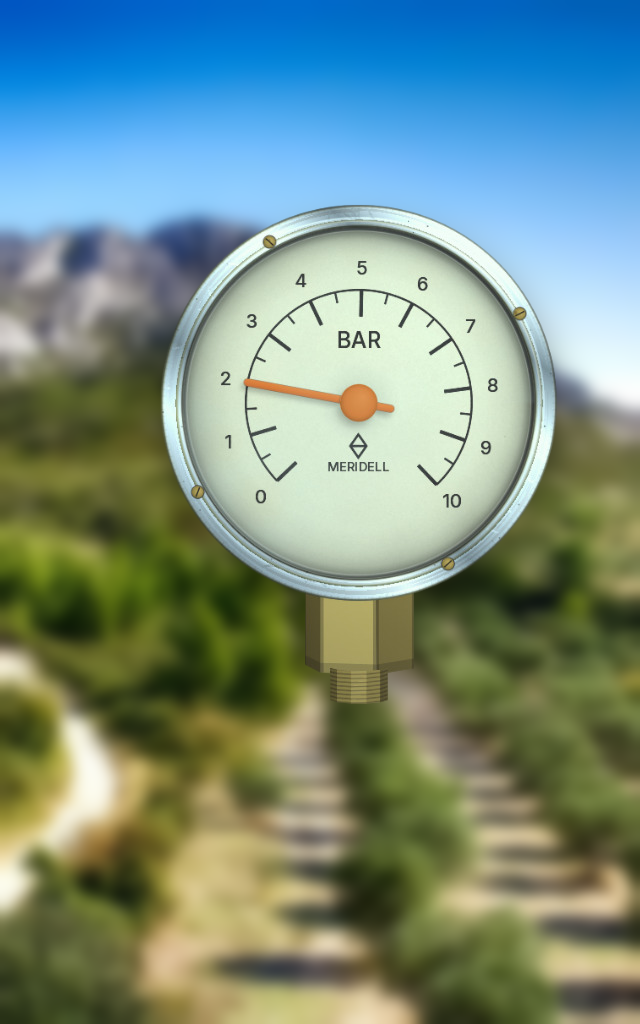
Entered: 2 bar
